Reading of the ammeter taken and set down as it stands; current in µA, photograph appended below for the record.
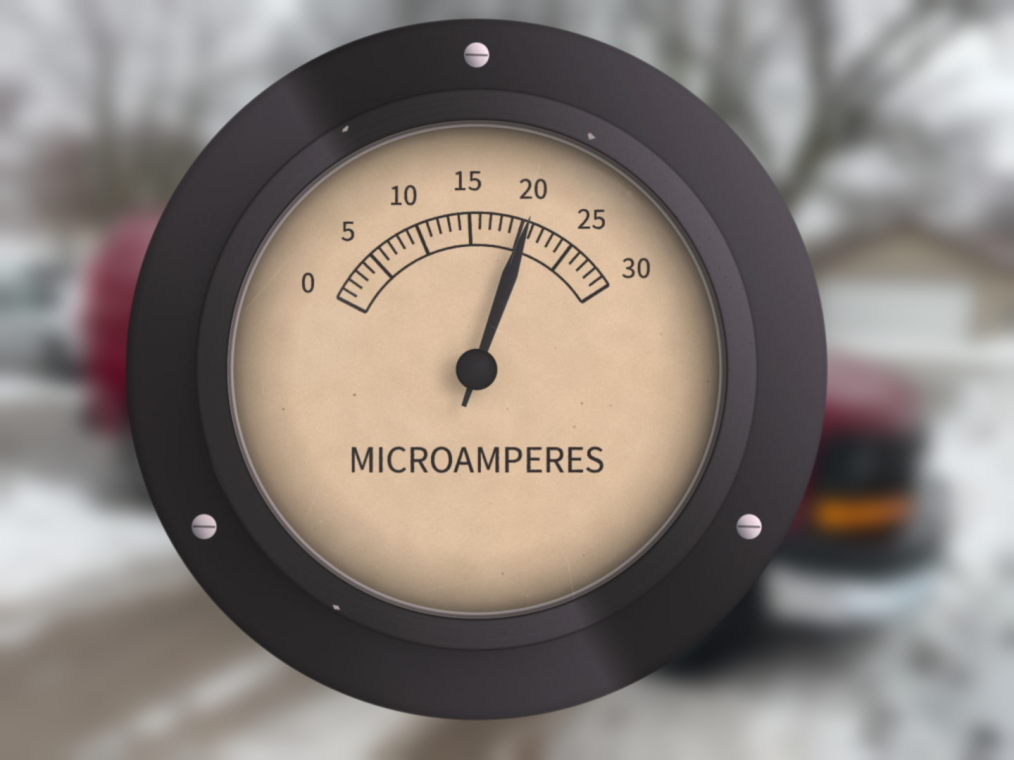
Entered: 20.5 µA
